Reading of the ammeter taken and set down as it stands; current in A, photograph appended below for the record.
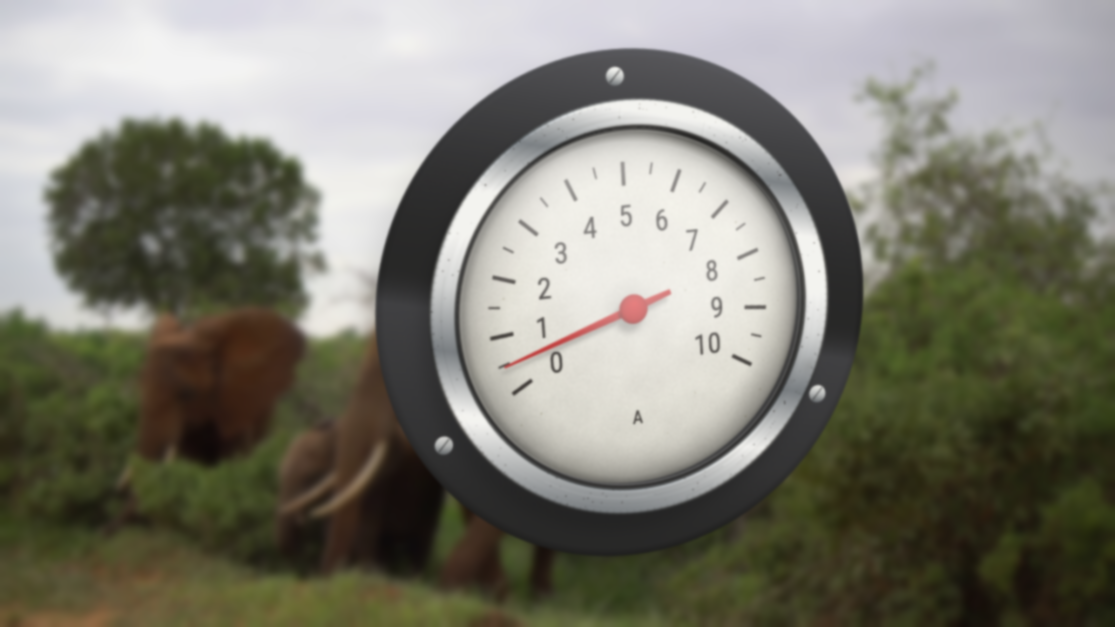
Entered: 0.5 A
